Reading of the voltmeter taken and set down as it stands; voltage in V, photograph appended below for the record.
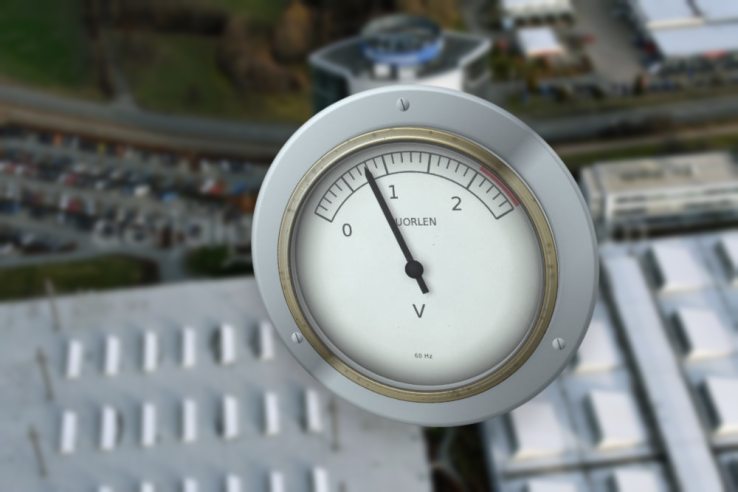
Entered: 0.8 V
